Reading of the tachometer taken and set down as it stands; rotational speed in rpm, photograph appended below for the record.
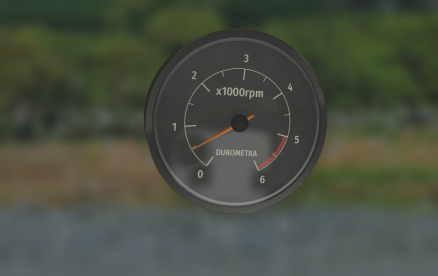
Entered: 500 rpm
